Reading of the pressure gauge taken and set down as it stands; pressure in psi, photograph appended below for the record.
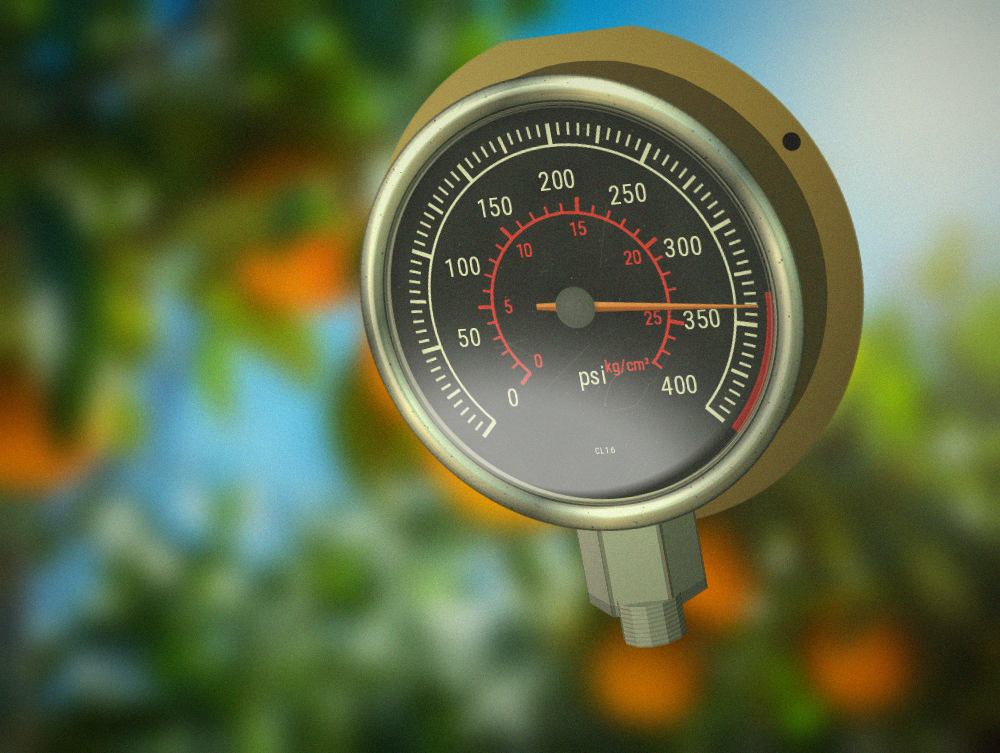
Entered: 340 psi
